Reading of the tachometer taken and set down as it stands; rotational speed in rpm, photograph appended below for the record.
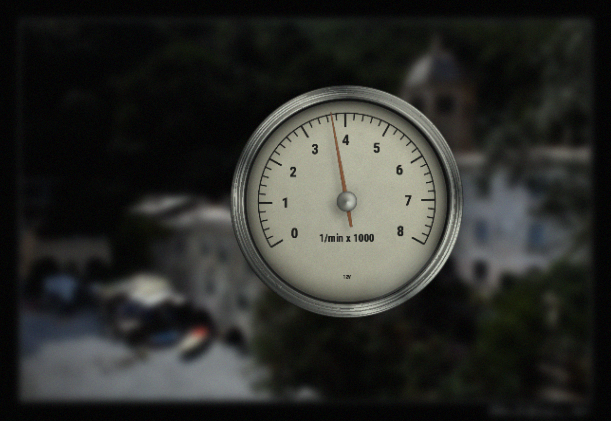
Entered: 3700 rpm
